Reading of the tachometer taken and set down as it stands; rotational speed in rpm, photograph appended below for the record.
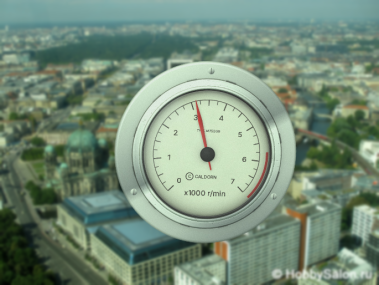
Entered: 3125 rpm
